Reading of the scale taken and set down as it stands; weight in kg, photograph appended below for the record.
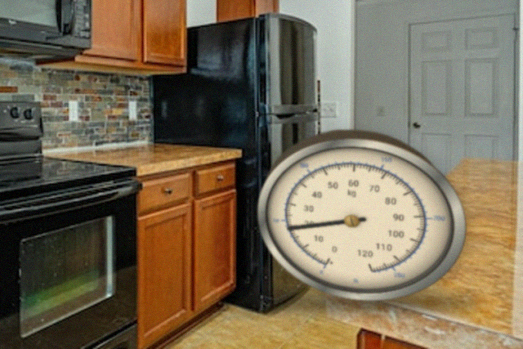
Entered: 20 kg
